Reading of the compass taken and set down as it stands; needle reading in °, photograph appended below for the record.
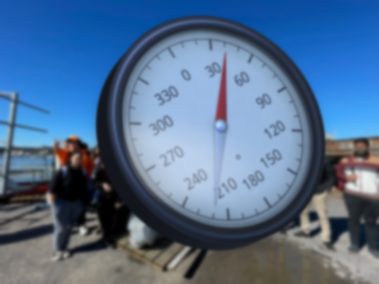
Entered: 40 °
